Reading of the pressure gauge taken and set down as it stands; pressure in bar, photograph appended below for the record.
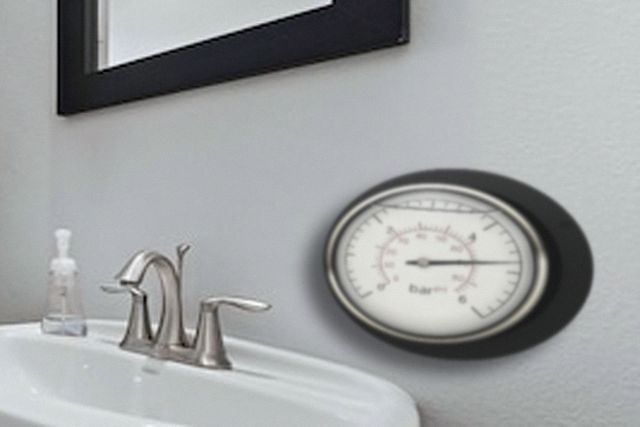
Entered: 4.8 bar
